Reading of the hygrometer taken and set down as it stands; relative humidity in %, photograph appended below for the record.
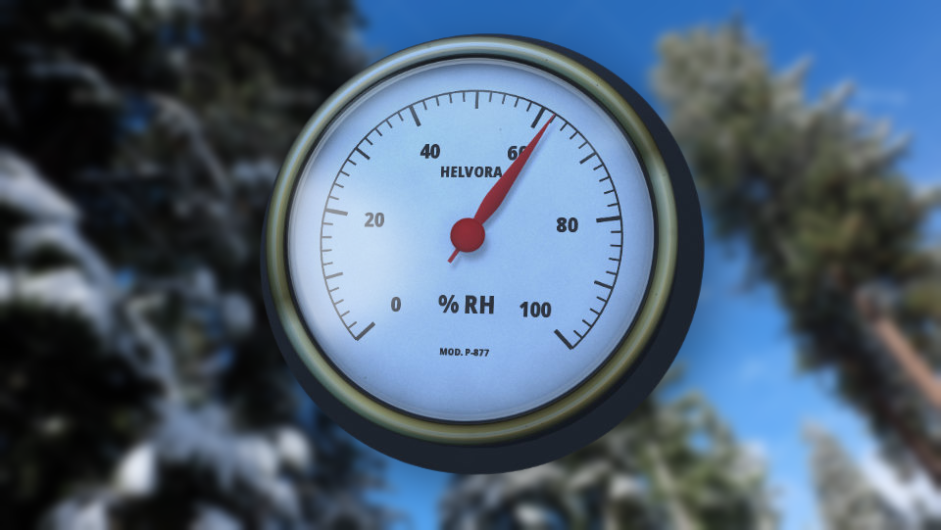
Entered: 62 %
